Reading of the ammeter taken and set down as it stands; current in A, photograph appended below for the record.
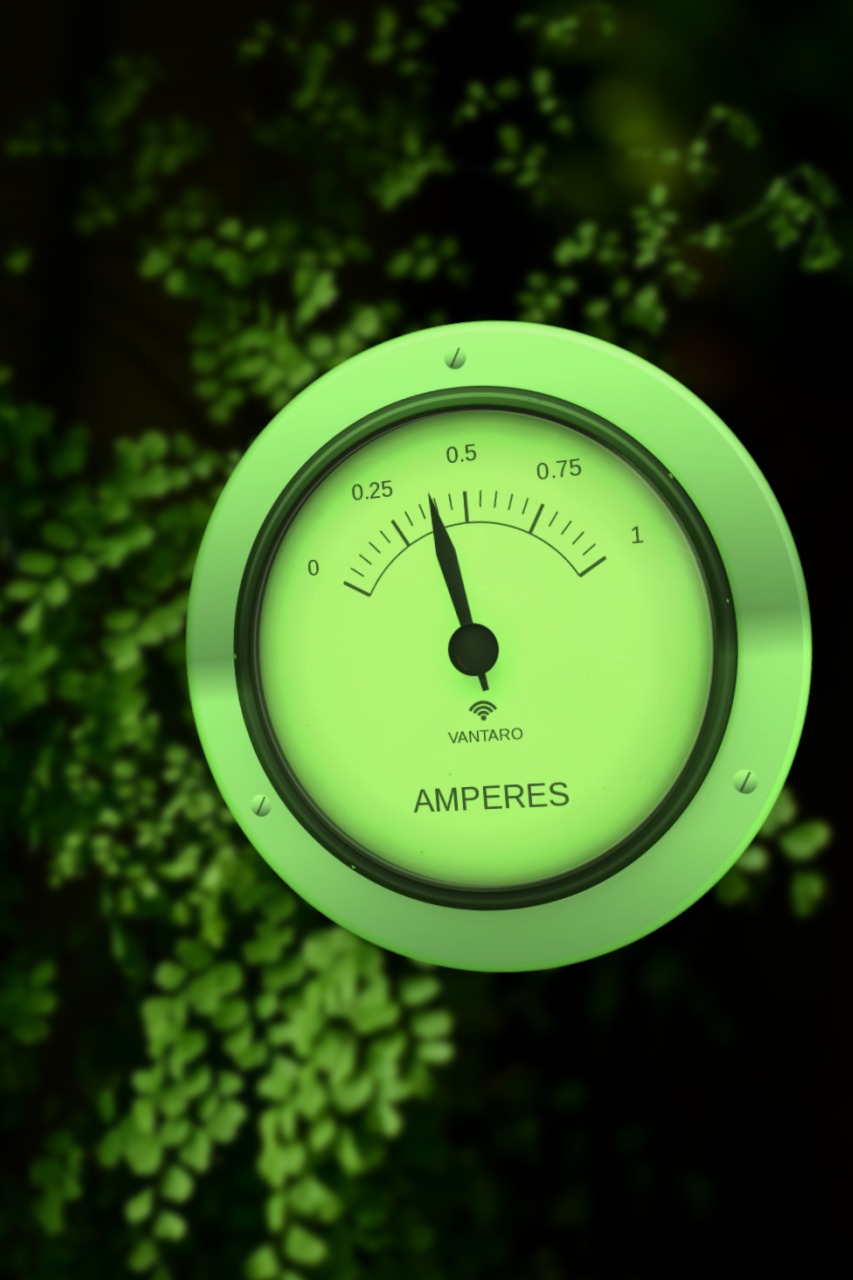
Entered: 0.4 A
